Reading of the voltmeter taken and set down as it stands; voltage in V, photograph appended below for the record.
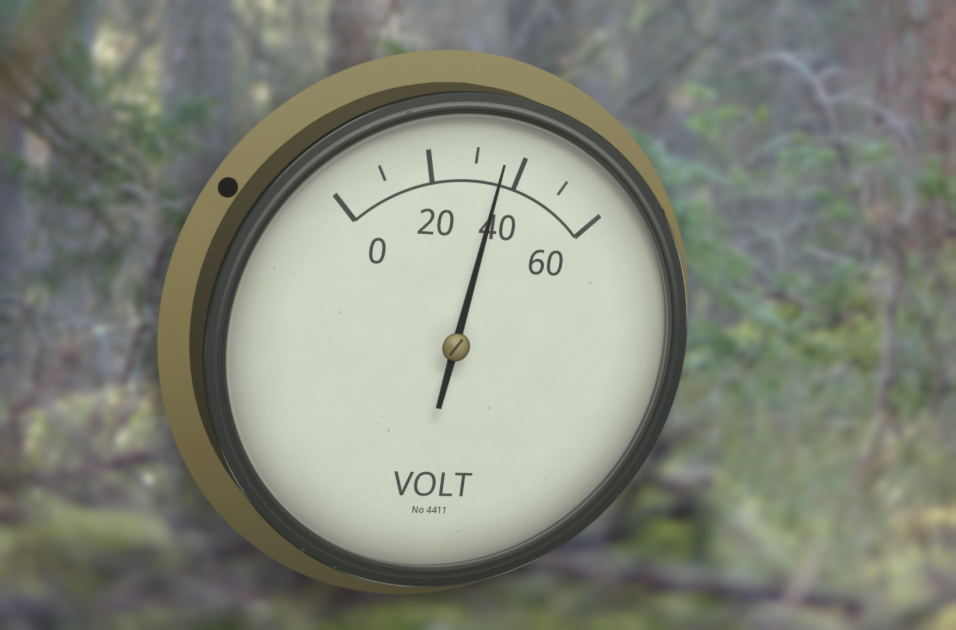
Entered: 35 V
